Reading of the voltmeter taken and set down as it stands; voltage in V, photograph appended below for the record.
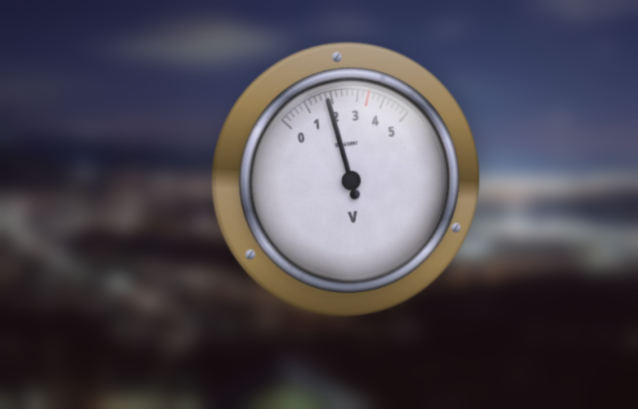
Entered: 1.8 V
